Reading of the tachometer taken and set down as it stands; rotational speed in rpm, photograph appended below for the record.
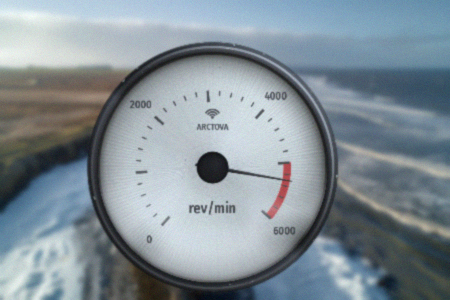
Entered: 5300 rpm
